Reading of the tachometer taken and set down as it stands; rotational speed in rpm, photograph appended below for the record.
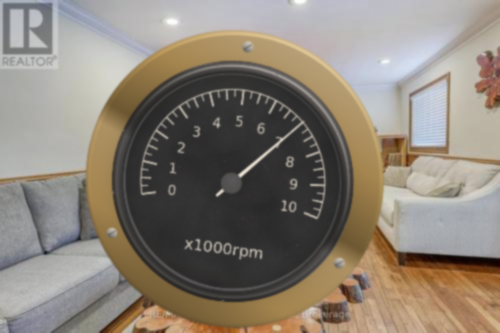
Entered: 7000 rpm
